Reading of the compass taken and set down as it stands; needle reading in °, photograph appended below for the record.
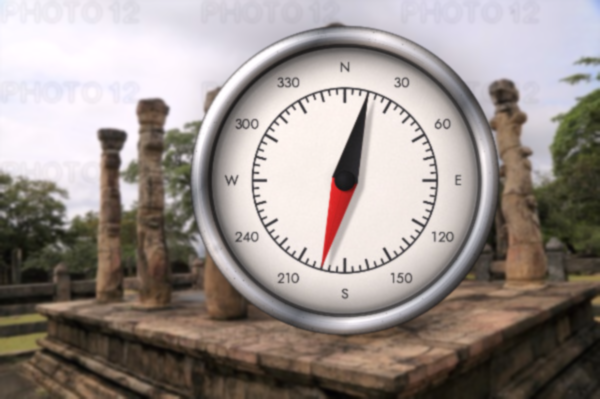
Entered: 195 °
